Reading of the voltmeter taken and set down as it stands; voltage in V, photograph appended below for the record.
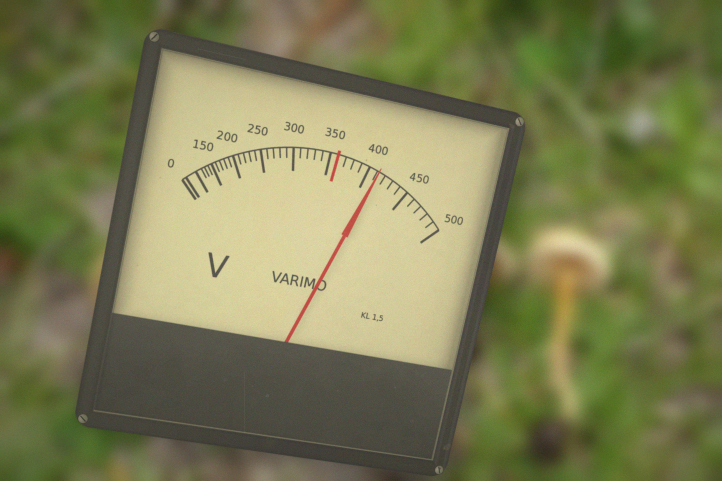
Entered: 410 V
